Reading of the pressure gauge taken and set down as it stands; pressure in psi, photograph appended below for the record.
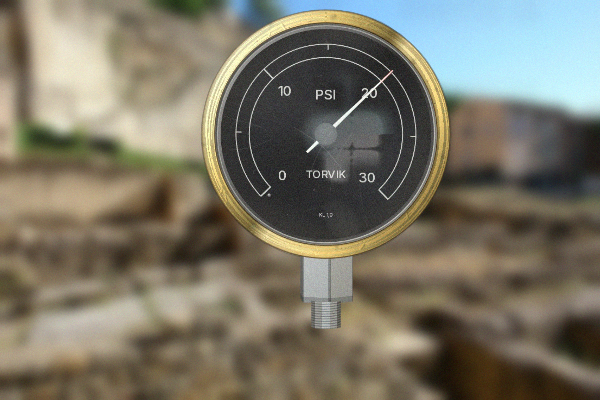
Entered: 20 psi
